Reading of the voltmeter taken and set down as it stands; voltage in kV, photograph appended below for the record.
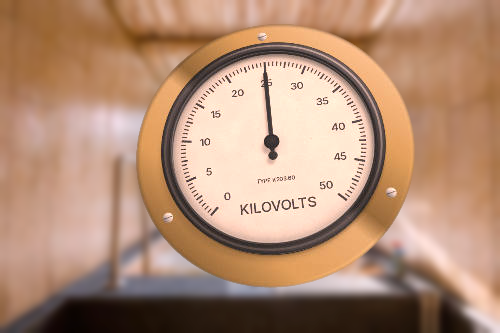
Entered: 25 kV
